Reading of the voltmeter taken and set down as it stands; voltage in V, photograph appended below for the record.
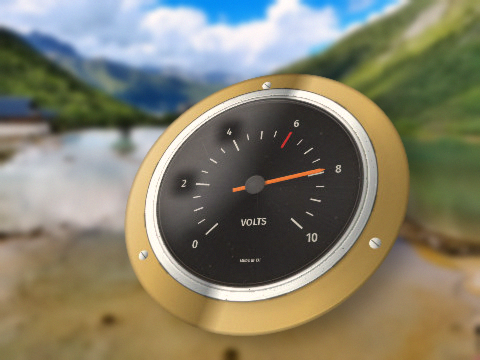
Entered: 8 V
